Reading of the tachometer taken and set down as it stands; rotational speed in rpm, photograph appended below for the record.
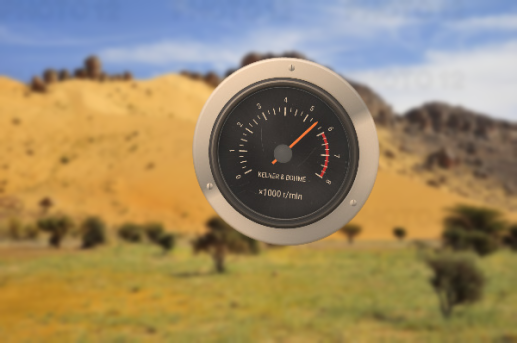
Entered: 5500 rpm
